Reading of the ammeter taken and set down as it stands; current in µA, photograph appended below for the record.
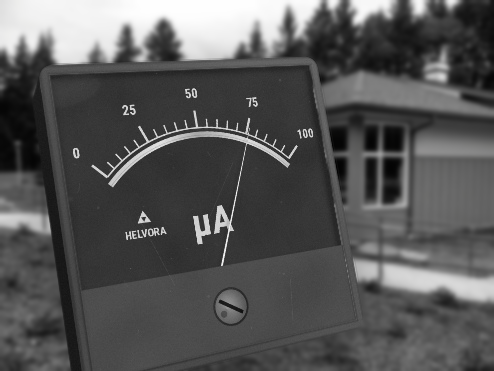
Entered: 75 µA
